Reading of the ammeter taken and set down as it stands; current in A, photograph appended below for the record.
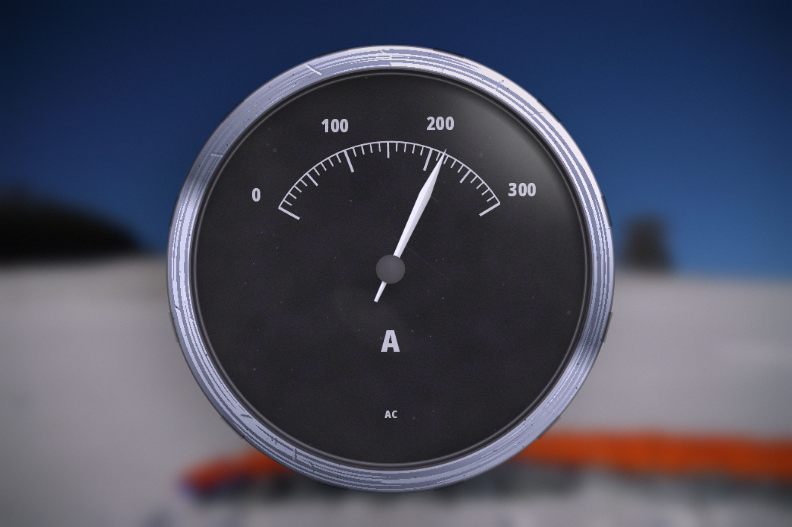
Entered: 215 A
